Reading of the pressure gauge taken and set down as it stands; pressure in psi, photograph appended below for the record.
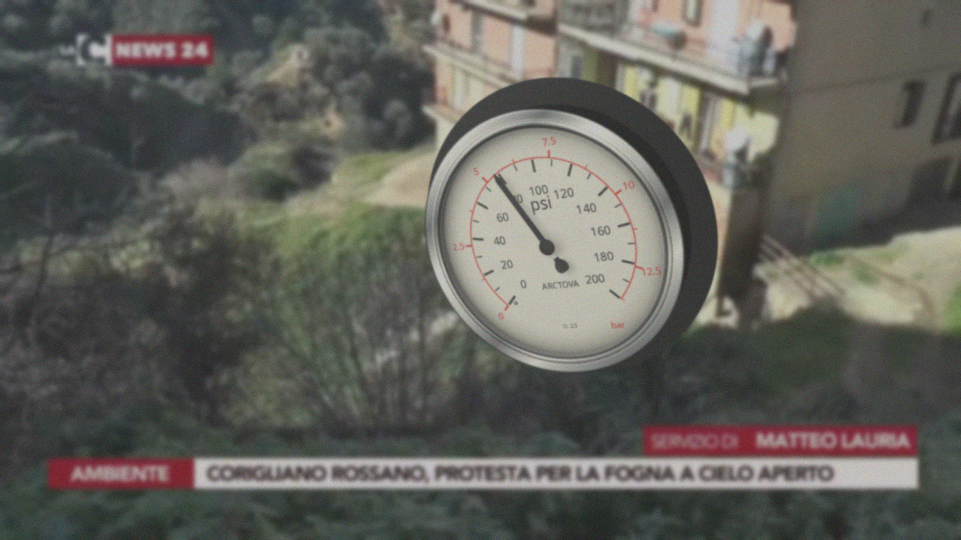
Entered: 80 psi
